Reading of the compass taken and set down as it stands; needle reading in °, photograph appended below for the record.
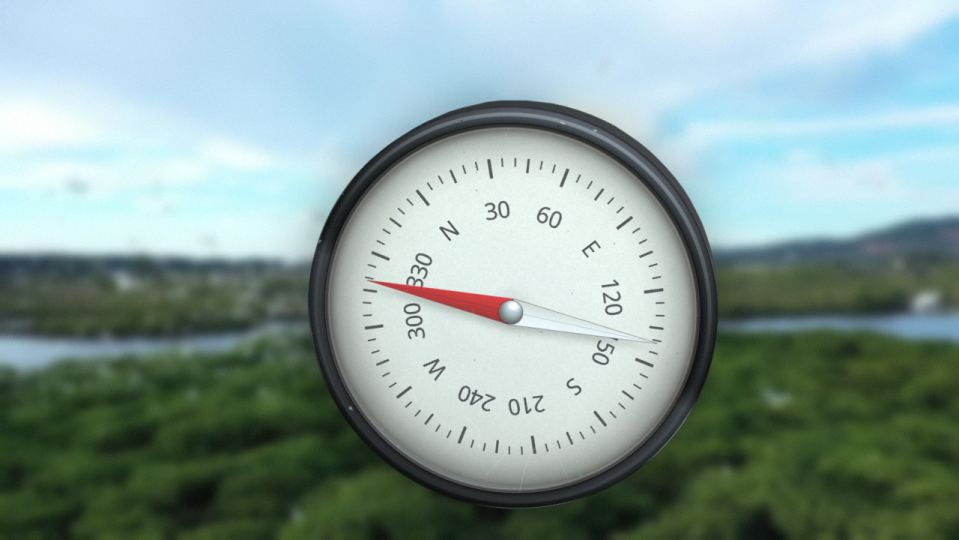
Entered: 320 °
